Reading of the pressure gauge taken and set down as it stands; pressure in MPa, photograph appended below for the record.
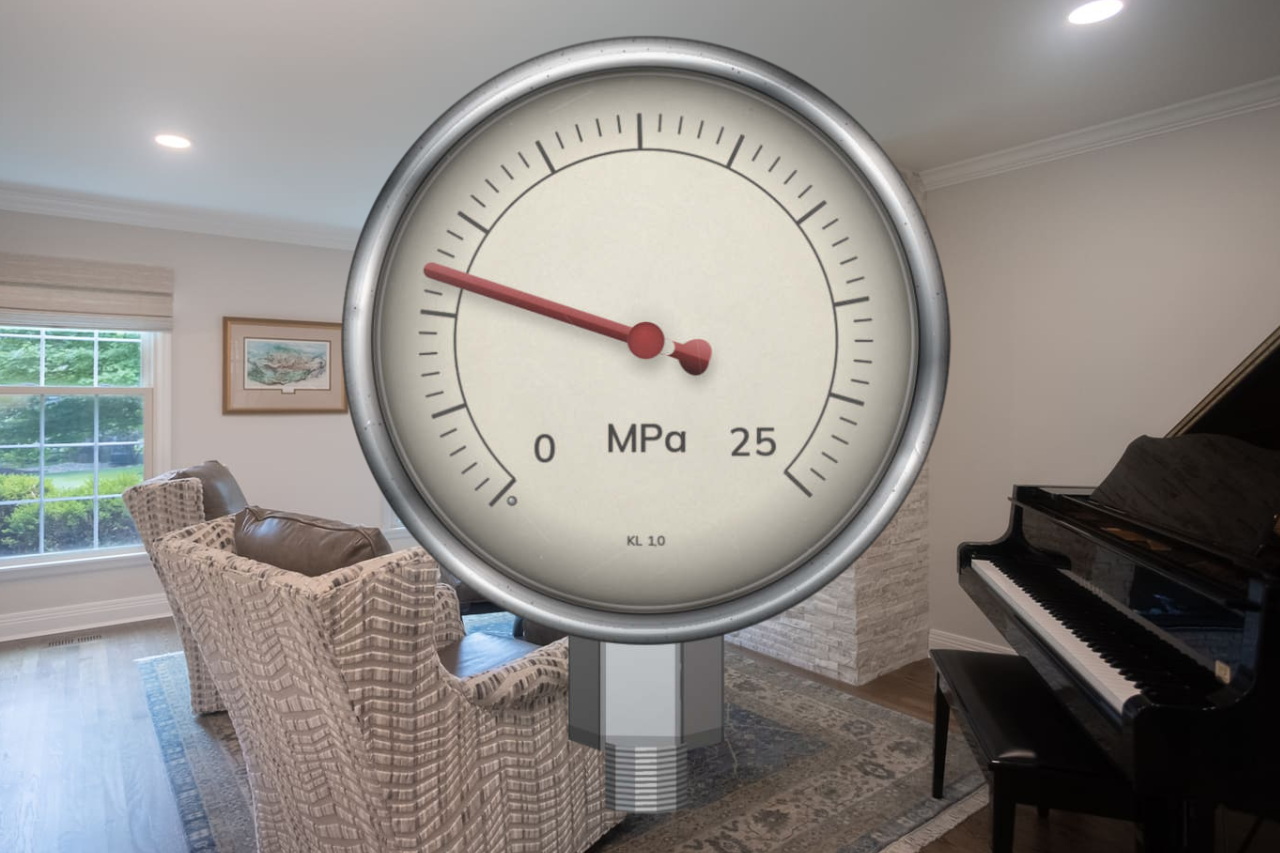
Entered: 6 MPa
